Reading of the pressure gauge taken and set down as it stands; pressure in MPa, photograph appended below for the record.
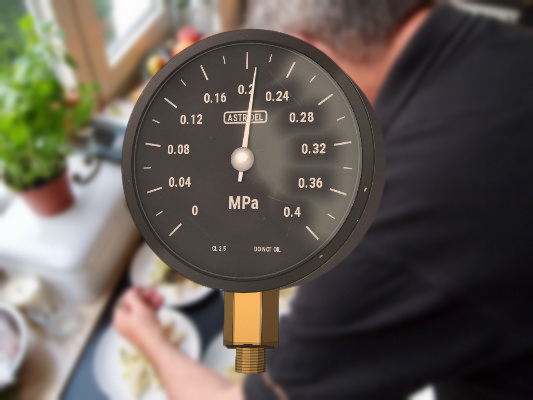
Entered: 0.21 MPa
